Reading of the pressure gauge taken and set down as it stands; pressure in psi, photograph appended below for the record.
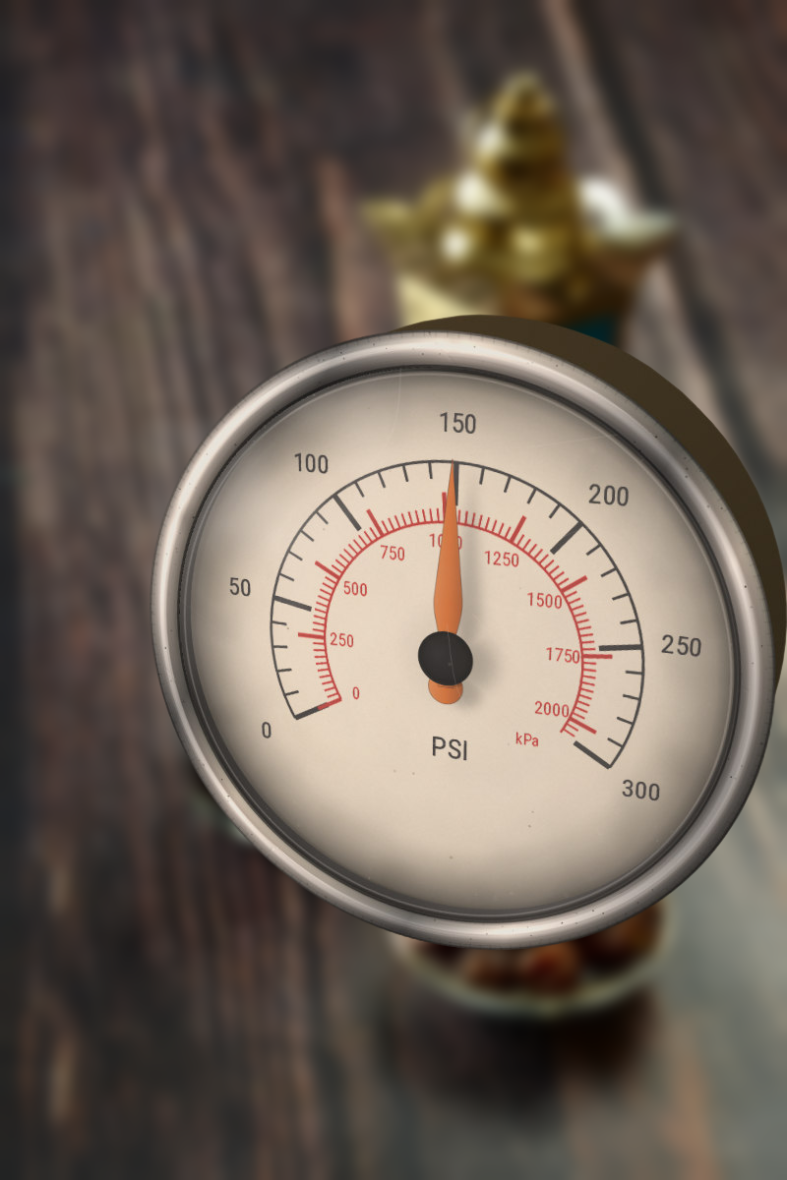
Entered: 150 psi
